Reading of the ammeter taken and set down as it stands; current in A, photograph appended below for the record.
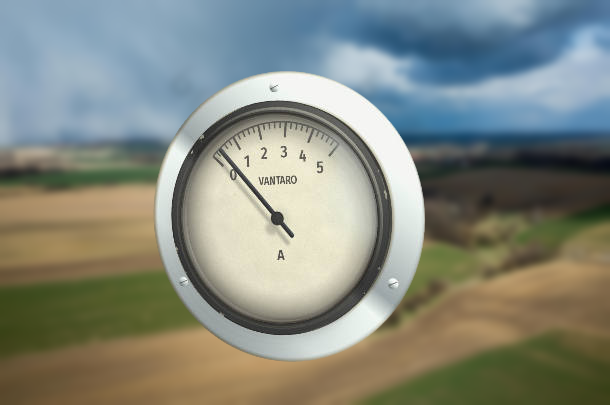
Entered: 0.4 A
